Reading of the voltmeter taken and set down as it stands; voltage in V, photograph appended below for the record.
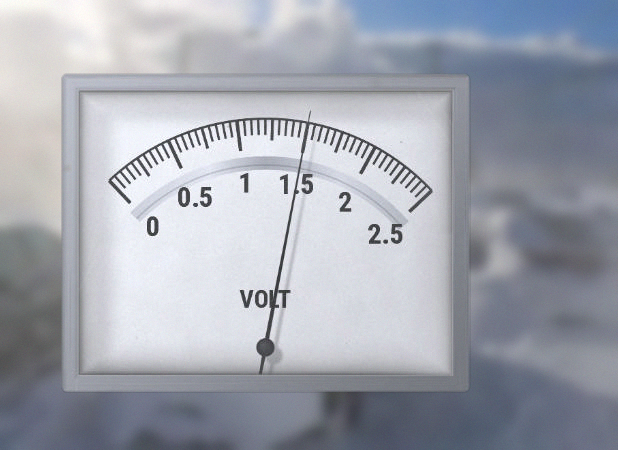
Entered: 1.5 V
